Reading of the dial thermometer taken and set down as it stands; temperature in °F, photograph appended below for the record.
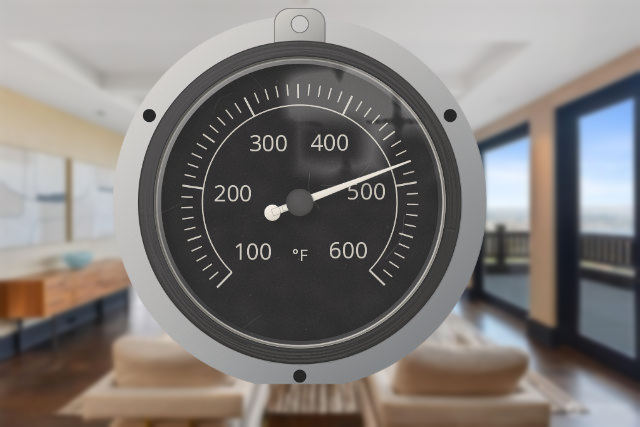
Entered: 480 °F
